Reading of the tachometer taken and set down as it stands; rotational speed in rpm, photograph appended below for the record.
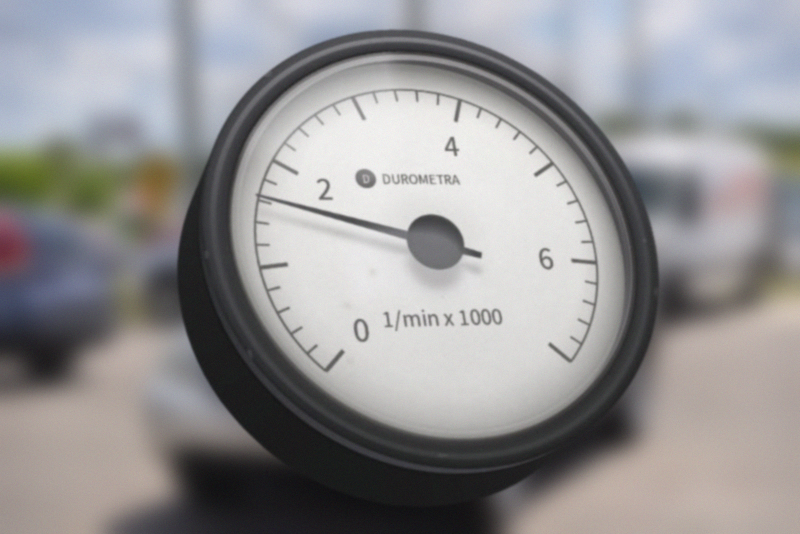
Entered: 1600 rpm
